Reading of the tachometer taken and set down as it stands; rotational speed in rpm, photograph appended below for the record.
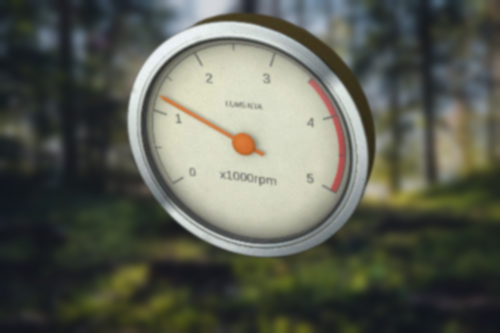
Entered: 1250 rpm
